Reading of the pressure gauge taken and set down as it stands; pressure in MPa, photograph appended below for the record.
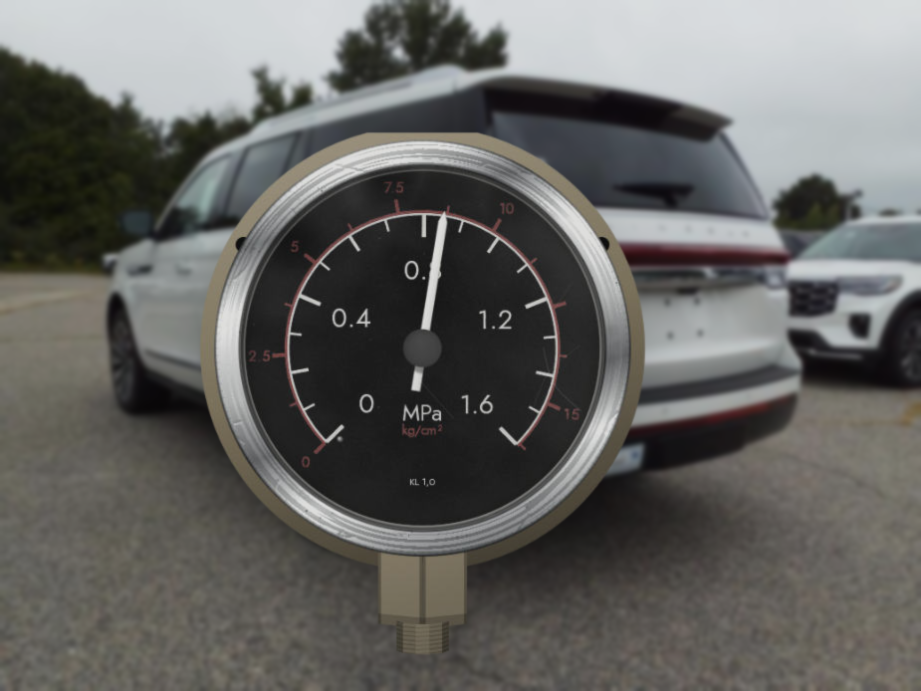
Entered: 0.85 MPa
